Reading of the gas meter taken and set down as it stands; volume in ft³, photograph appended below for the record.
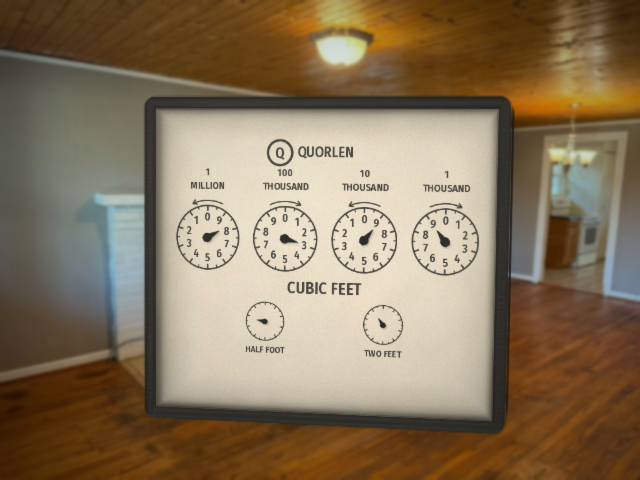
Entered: 828900 ft³
